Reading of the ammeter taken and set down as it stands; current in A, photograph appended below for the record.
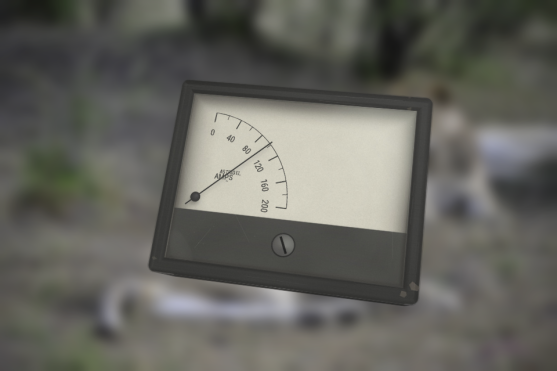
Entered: 100 A
